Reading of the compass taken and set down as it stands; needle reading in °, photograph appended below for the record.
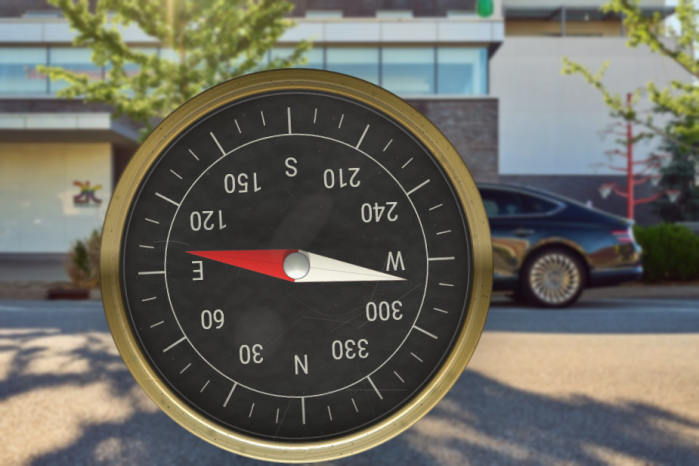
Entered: 100 °
